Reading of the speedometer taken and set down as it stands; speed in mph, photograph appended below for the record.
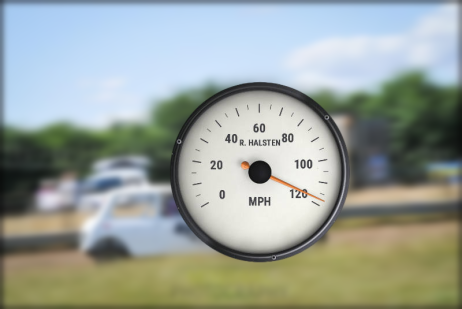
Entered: 117.5 mph
